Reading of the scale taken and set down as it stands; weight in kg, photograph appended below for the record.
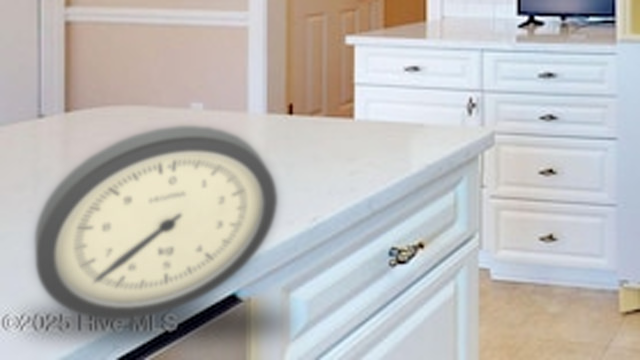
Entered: 6.5 kg
